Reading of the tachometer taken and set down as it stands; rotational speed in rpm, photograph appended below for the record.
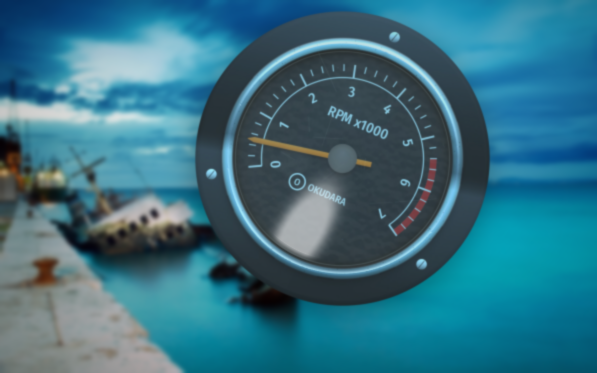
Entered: 500 rpm
